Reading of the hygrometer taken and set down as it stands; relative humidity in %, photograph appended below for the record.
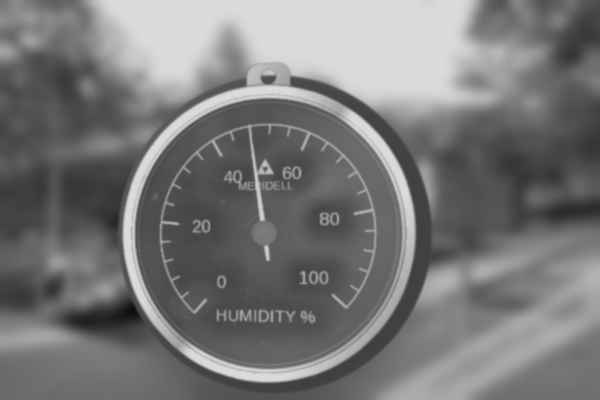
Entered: 48 %
